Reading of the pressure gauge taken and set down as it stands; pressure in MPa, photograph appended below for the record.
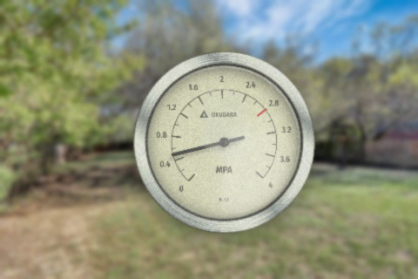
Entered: 0.5 MPa
